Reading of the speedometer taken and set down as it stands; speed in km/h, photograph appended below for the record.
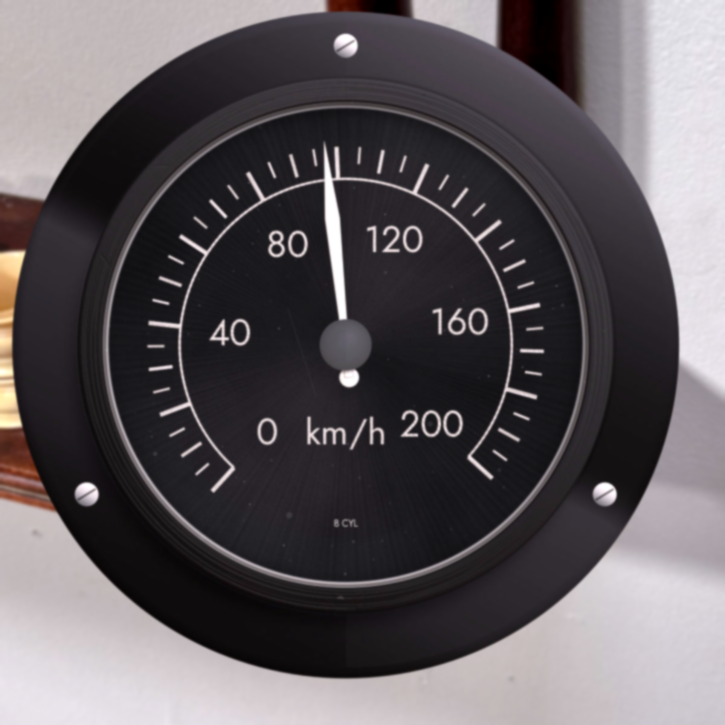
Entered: 97.5 km/h
